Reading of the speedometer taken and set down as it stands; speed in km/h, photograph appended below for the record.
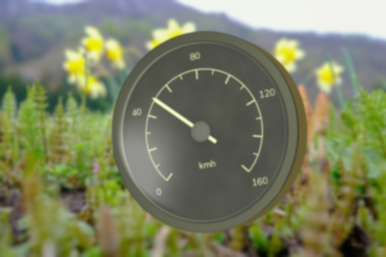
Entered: 50 km/h
